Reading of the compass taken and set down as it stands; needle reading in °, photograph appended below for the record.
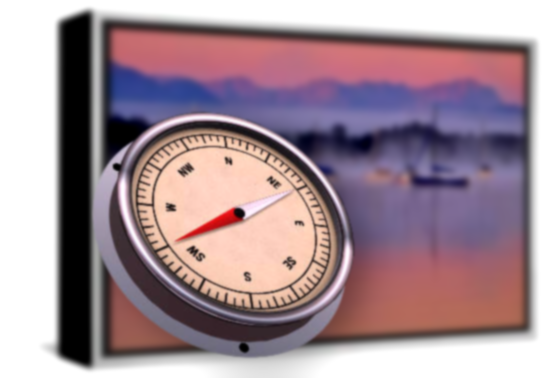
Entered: 240 °
